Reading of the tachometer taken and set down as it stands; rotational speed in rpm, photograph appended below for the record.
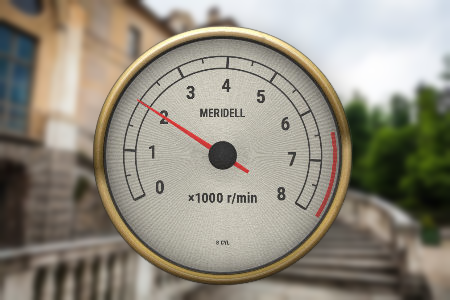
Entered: 2000 rpm
